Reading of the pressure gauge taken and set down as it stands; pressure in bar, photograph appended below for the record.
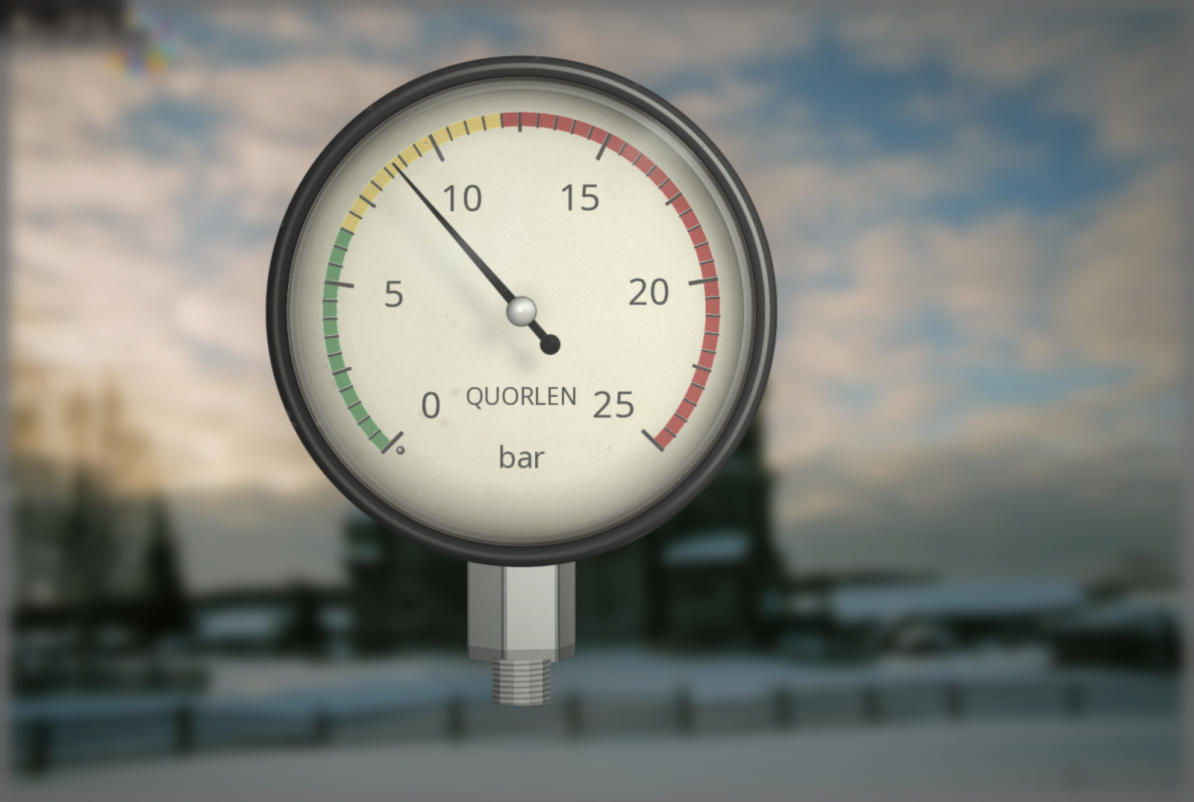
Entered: 8.75 bar
